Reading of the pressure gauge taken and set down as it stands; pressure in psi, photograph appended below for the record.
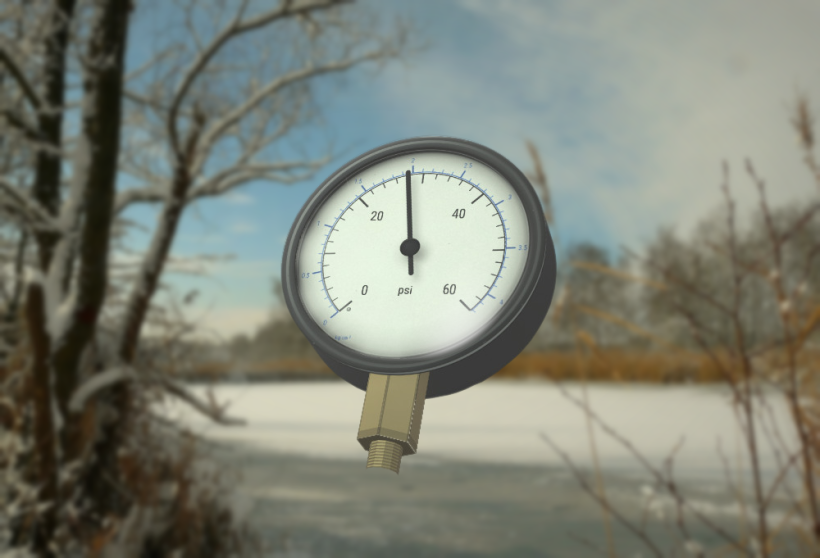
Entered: 28 psi
